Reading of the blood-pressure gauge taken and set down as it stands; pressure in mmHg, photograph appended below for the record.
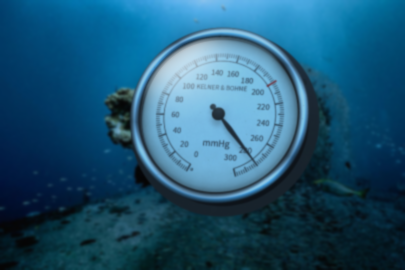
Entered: 280 mmHg
